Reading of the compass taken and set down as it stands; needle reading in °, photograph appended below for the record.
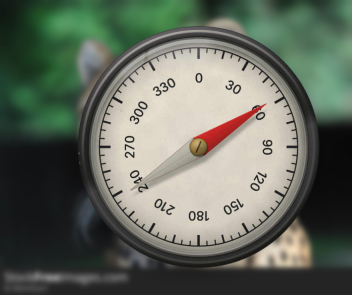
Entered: 57.5 °
